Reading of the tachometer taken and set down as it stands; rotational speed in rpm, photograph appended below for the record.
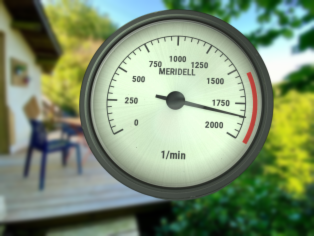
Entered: 1850 rpm
